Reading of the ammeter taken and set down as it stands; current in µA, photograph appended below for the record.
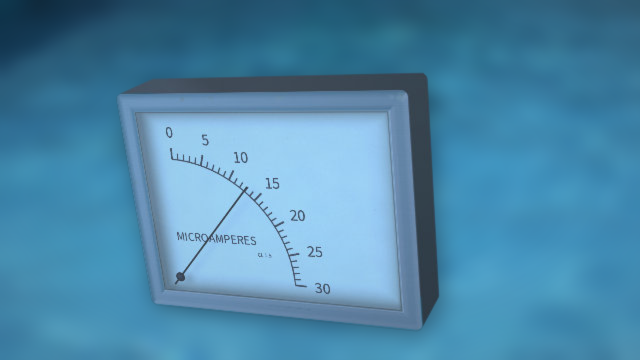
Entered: 13 µA
